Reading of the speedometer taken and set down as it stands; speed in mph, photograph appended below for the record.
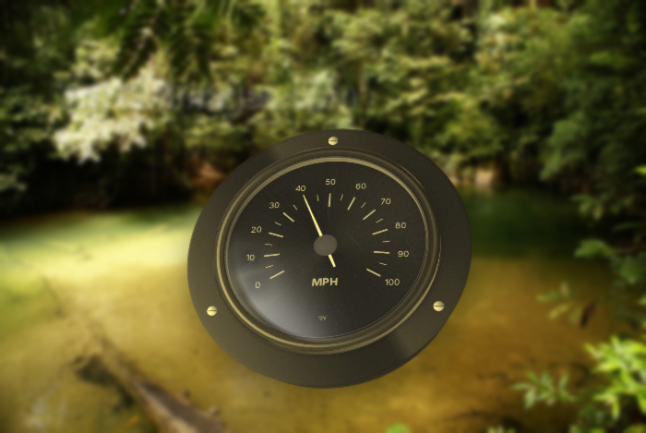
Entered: 40 mph
